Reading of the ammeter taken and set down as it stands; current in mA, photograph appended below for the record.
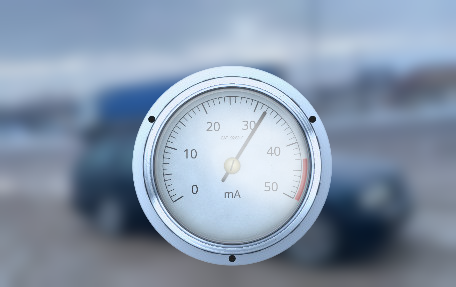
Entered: 32 mA
